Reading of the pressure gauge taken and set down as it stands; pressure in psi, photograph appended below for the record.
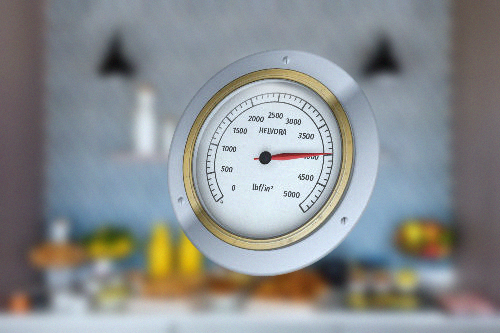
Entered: 4000 psi
